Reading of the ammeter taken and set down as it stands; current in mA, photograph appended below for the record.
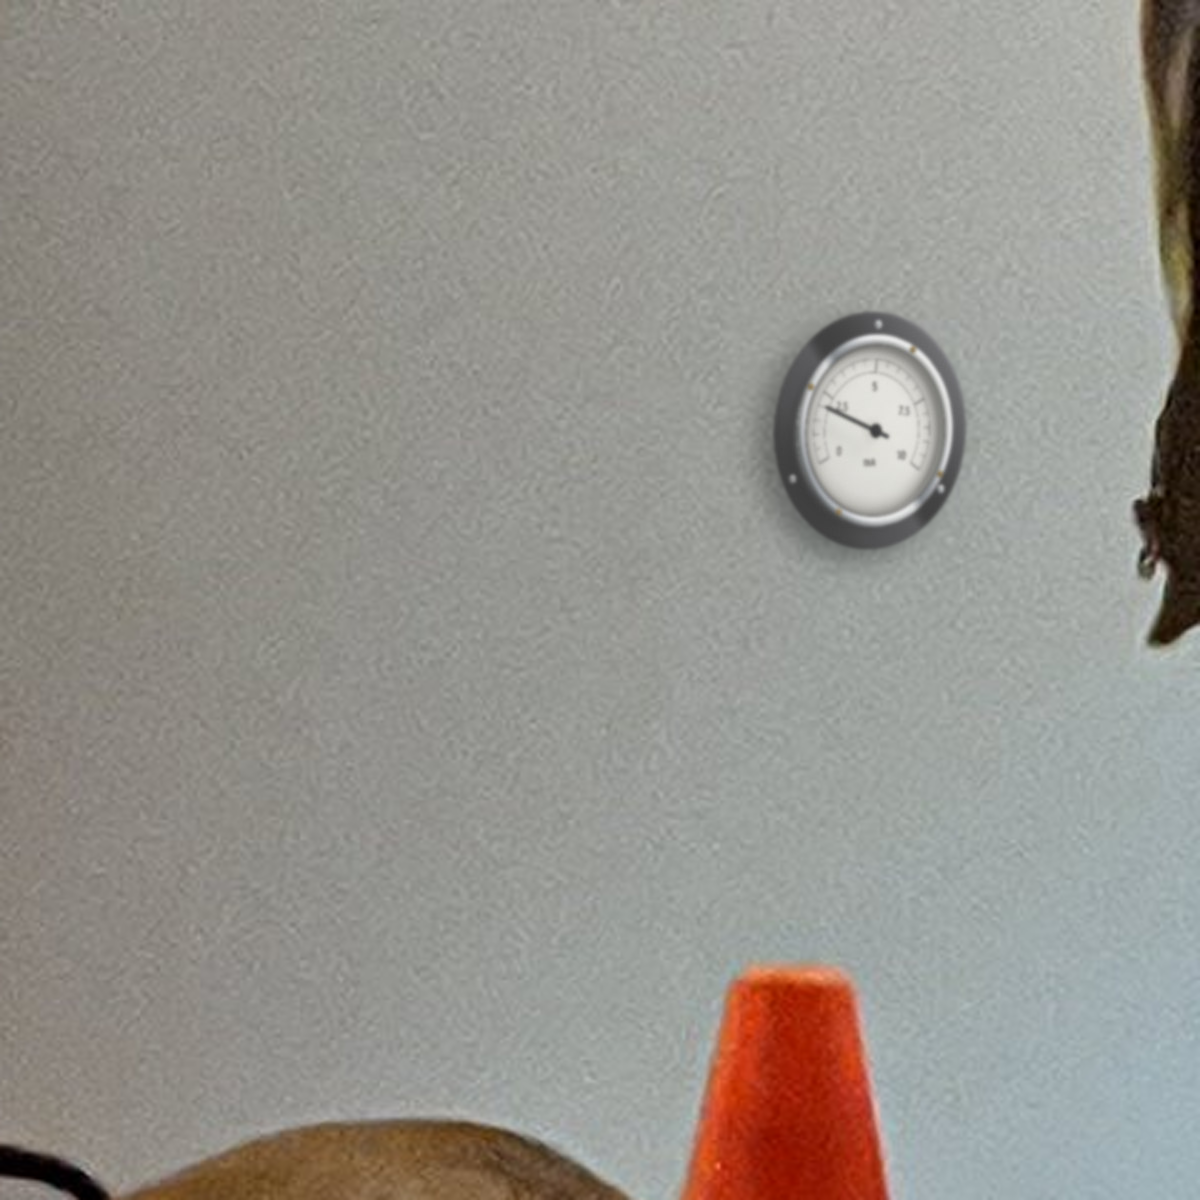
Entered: 2 mA
